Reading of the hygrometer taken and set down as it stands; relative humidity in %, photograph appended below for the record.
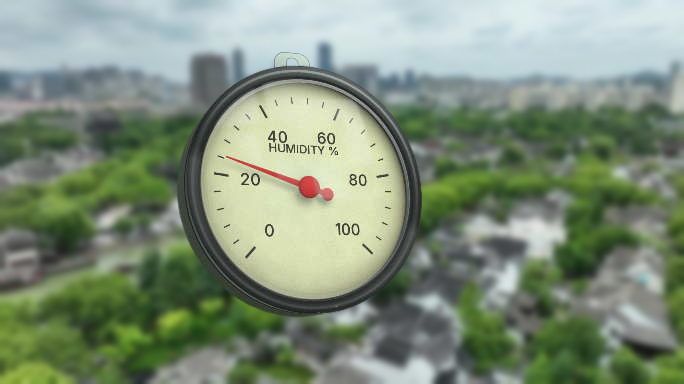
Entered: 24 %
